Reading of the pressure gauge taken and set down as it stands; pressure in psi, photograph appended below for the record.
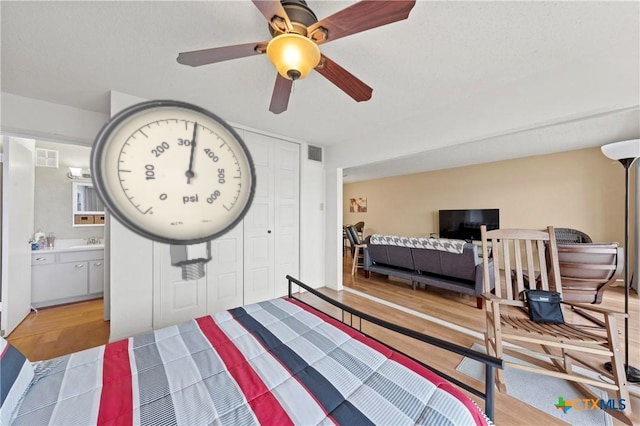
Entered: 320 psi
